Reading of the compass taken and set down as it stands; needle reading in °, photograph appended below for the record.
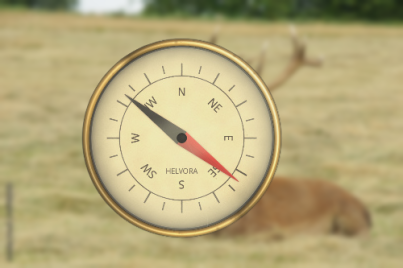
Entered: 127.5 °
